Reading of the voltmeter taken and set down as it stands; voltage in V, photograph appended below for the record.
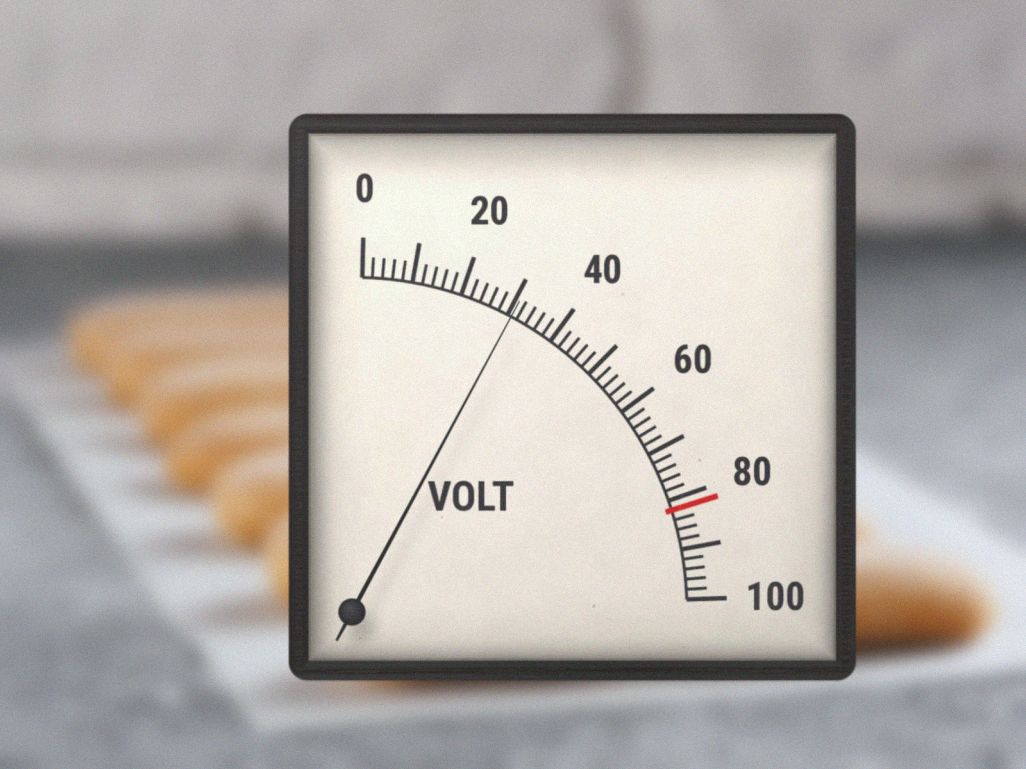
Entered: 31 V
